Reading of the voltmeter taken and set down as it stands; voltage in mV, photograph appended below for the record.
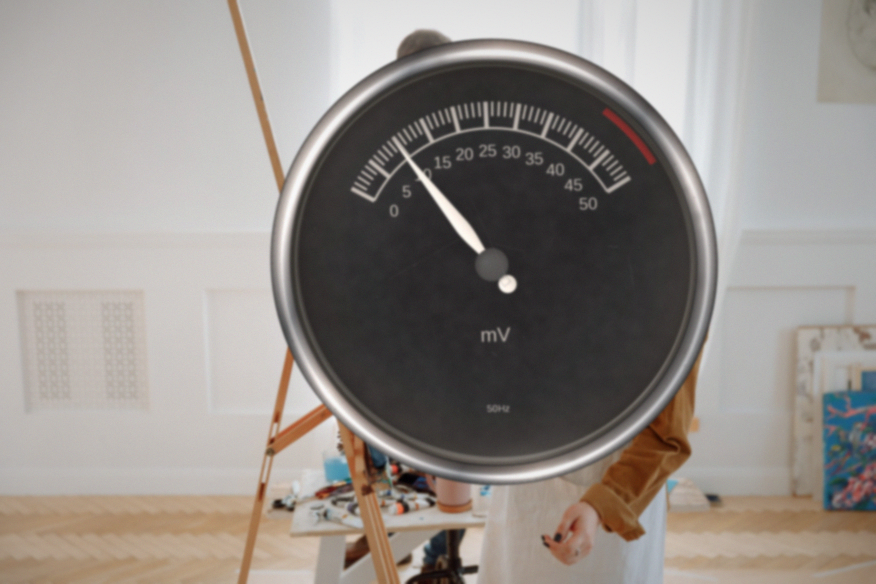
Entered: 10 mV
